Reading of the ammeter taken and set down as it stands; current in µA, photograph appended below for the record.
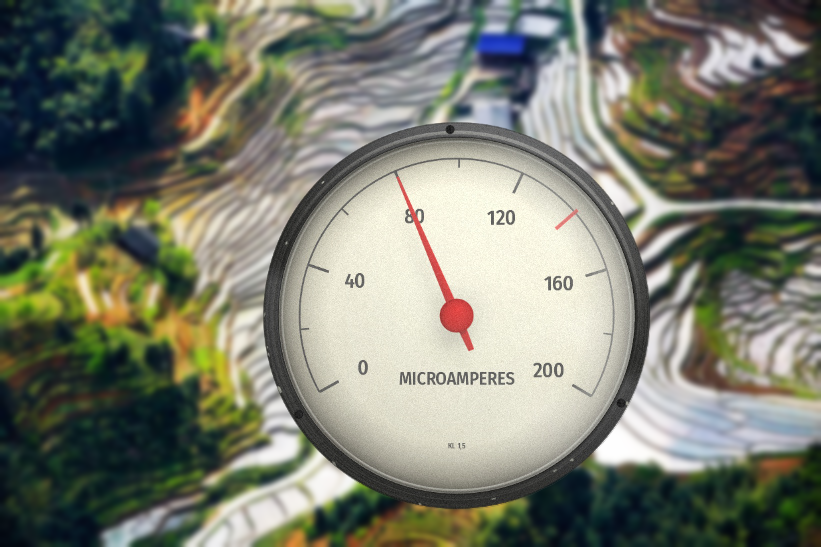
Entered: 80 µA
